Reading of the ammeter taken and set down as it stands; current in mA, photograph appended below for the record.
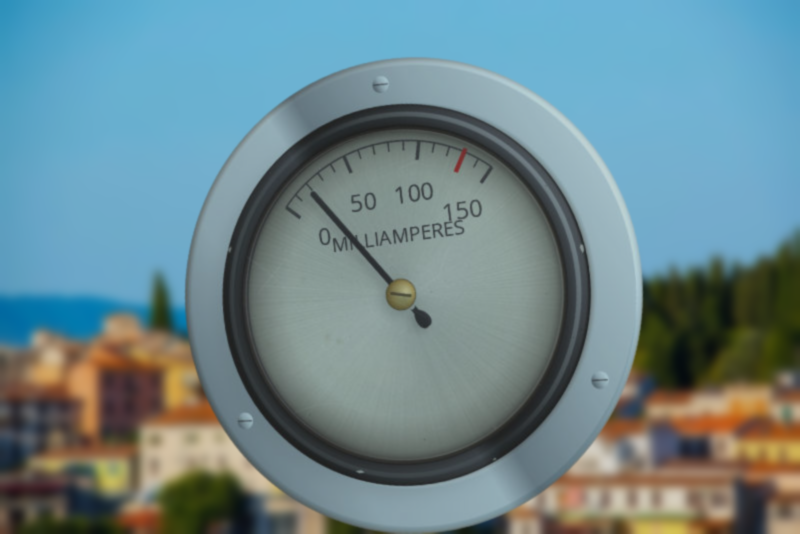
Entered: 20 mA
